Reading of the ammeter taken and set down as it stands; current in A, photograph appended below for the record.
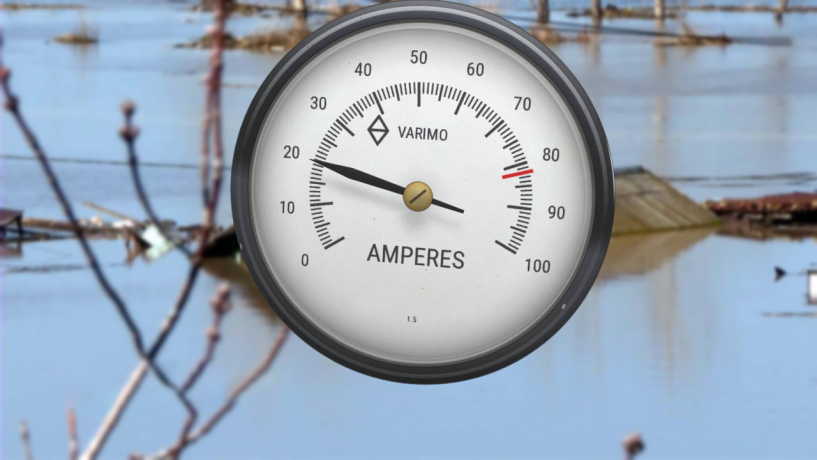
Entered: 20 A
